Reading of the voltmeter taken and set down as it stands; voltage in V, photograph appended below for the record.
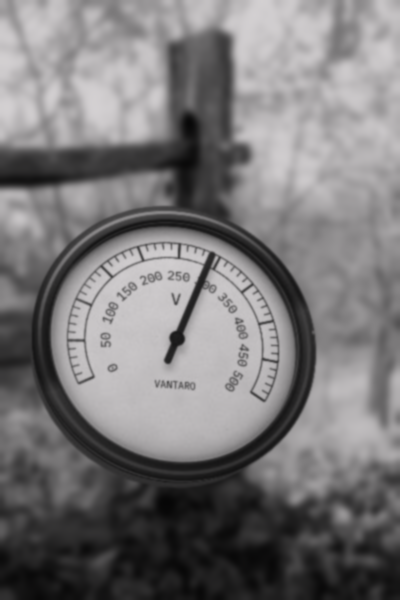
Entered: 290 V
